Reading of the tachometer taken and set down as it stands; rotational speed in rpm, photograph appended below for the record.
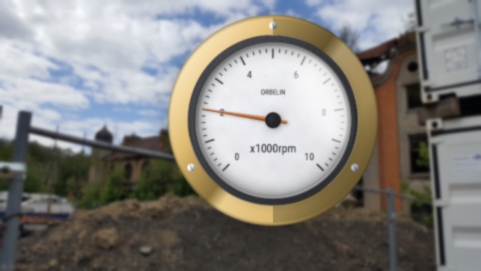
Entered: 2000 rpm
